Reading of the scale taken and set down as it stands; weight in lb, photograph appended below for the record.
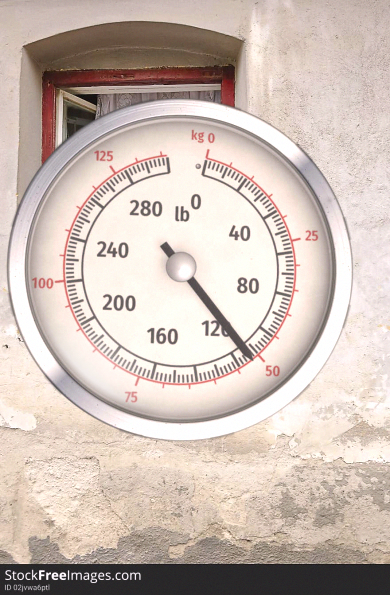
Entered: 114 lb
